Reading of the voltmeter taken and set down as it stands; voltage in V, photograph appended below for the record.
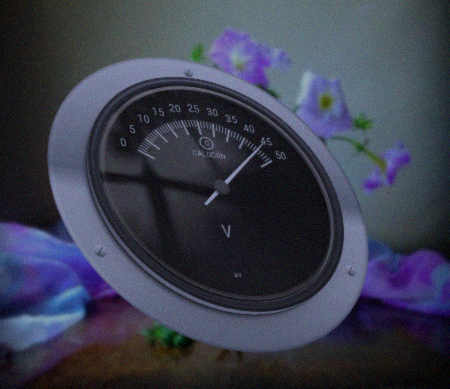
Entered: 45 V
